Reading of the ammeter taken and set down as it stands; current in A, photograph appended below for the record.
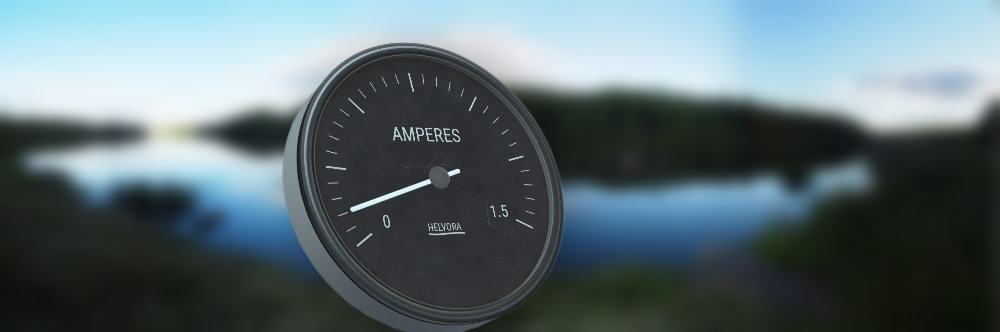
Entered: 0.1 A
